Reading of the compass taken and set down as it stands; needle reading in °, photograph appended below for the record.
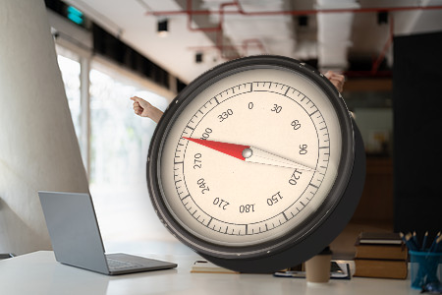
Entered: 290 °
